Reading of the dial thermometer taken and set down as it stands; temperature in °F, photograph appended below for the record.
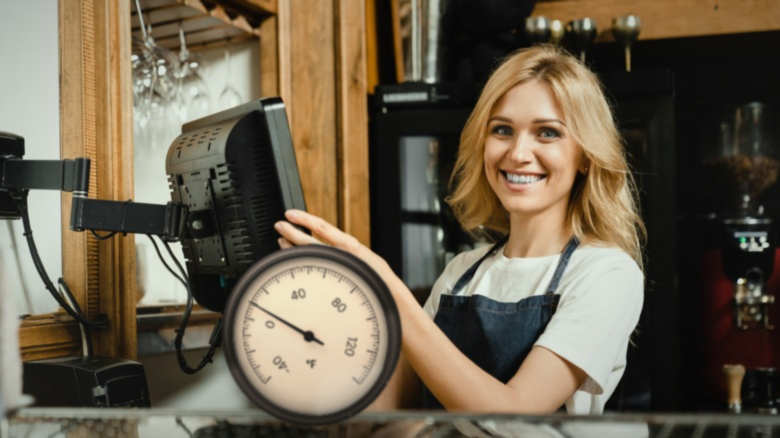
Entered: 10 °F
